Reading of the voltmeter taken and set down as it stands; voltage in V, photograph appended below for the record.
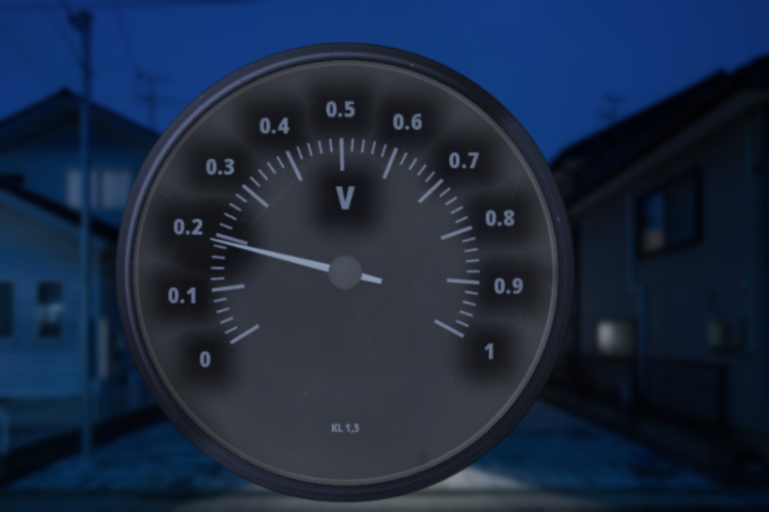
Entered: 0.19 V
